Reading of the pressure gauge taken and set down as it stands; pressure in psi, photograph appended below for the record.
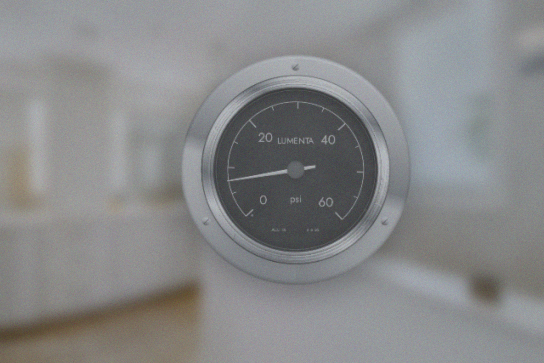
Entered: 7.5 psi
